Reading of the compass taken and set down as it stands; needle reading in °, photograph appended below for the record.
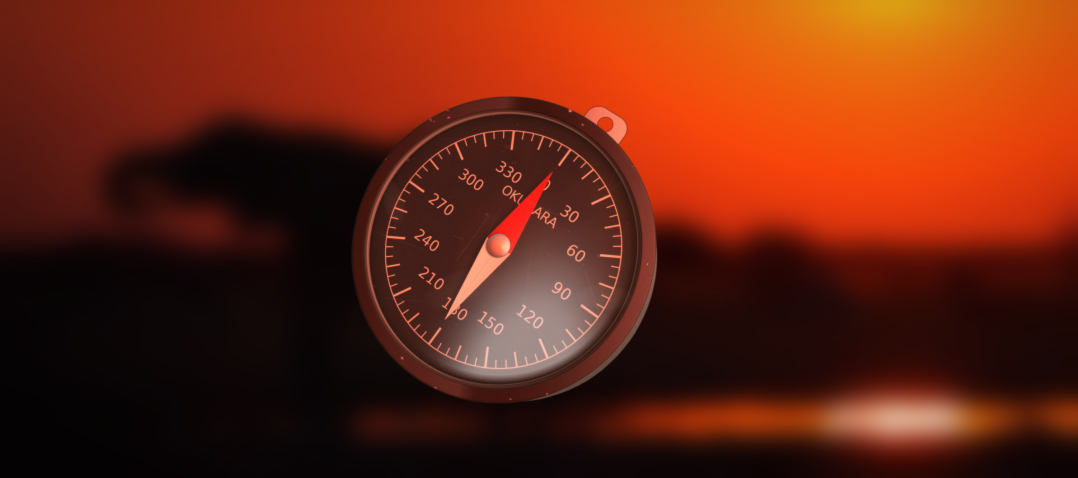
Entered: 0 °
